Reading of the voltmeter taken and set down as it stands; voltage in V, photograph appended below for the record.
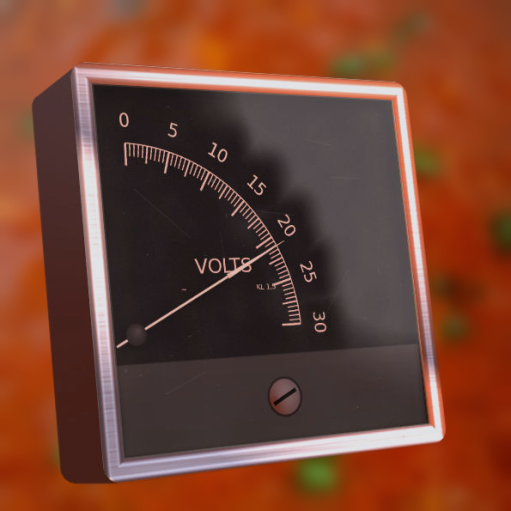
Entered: 21 V
